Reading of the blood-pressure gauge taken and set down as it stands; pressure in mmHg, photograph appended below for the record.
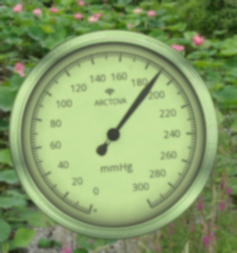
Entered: 190 mmHg
